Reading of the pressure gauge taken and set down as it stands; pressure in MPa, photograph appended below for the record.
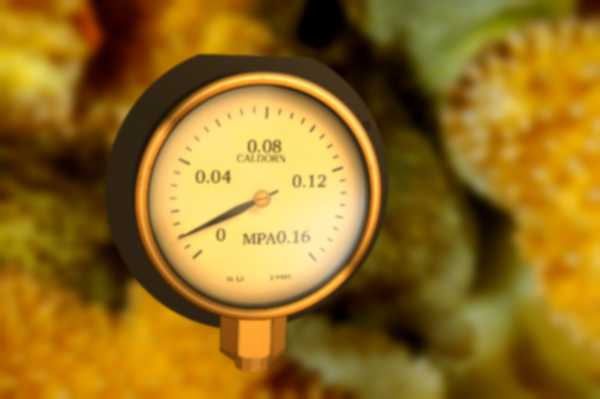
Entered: 0.01 MPa
